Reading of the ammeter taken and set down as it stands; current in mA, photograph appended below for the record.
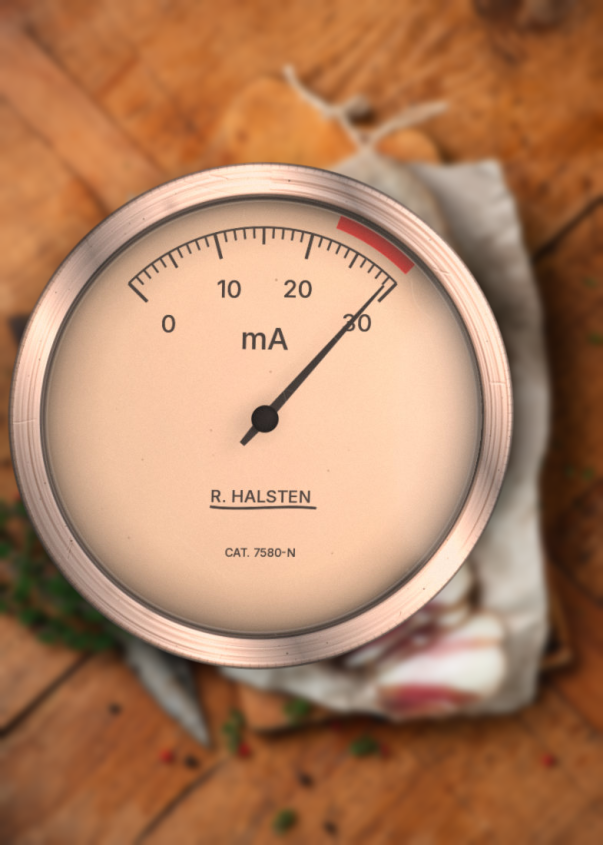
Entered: 29 mA
